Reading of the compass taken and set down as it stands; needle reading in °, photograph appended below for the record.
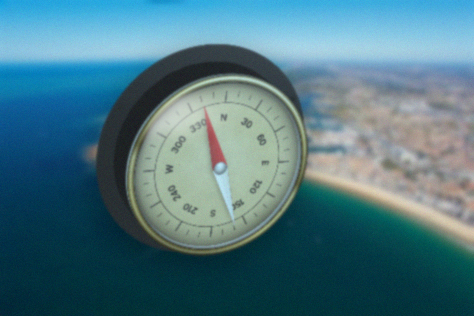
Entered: 340 °
